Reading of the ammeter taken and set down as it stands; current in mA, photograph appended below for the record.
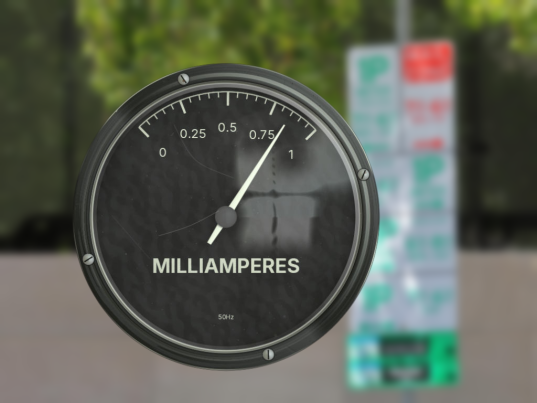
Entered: 0.85 mA
